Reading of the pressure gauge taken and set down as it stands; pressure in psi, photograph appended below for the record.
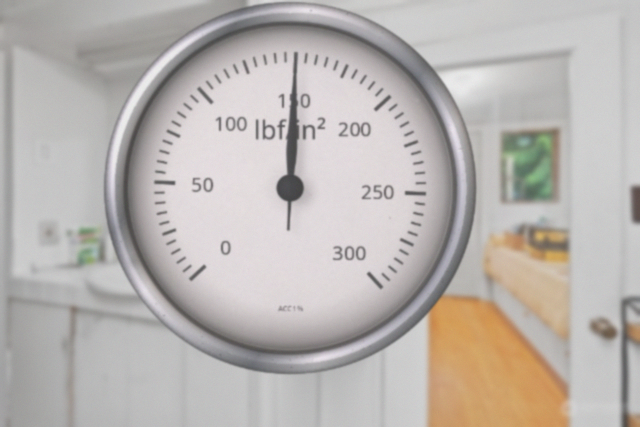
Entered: 150 psi
